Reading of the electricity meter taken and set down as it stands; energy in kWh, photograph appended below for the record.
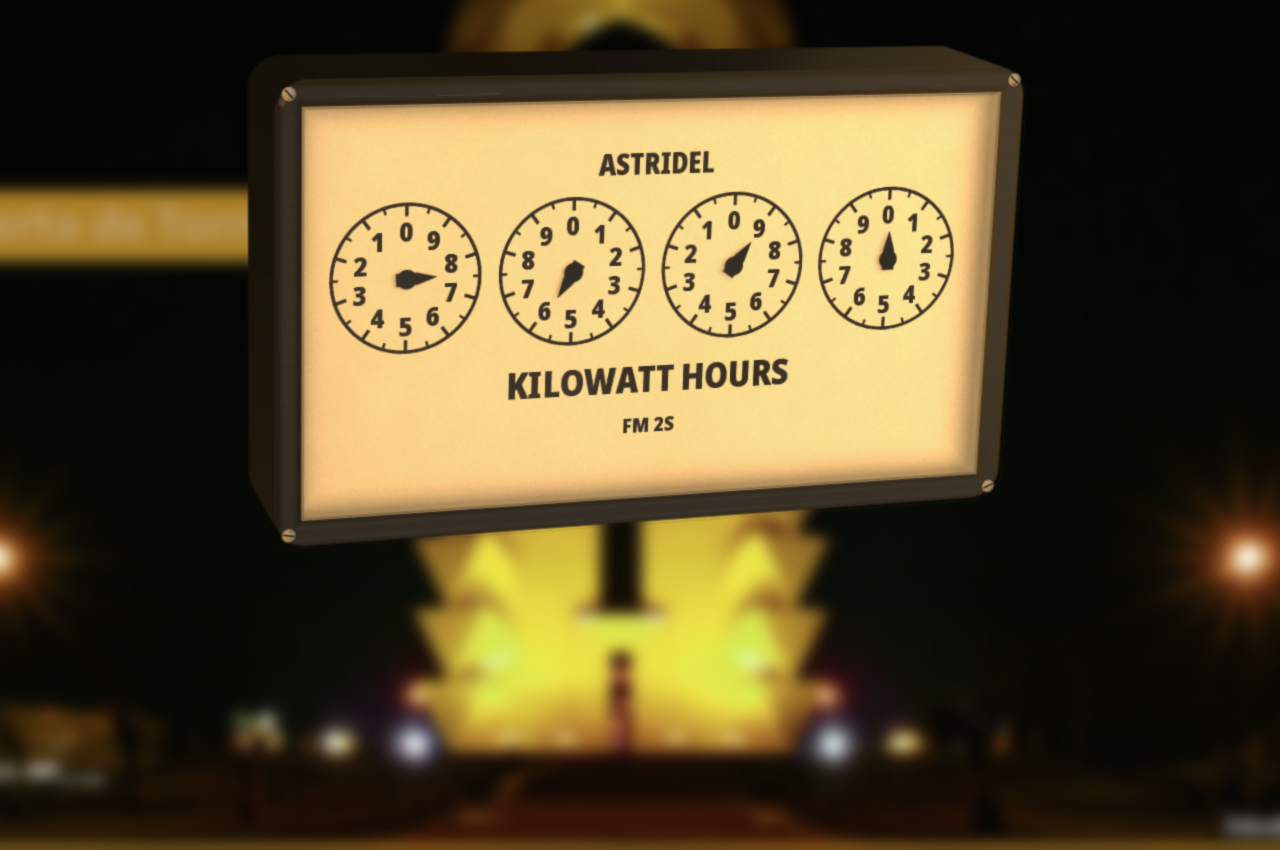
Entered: 7590 kWh
